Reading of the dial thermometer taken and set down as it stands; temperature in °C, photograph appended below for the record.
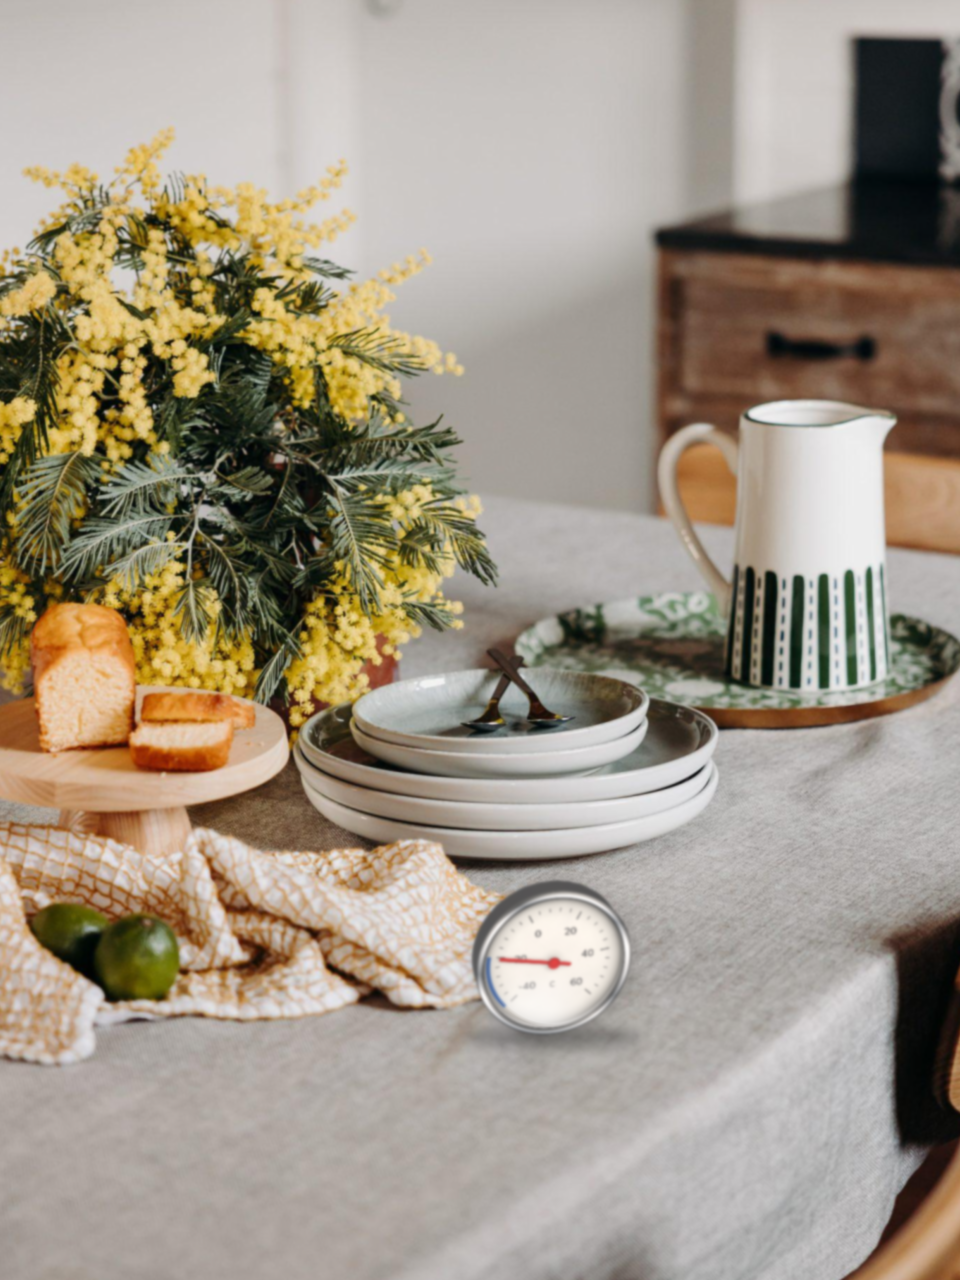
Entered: -20 °C
